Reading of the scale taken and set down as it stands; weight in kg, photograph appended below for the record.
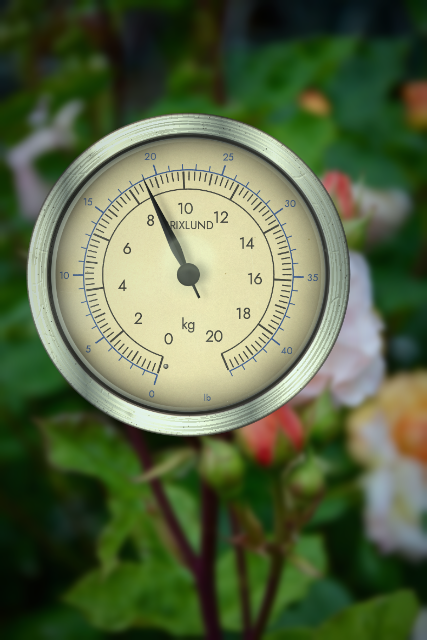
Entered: 8.6 kg
